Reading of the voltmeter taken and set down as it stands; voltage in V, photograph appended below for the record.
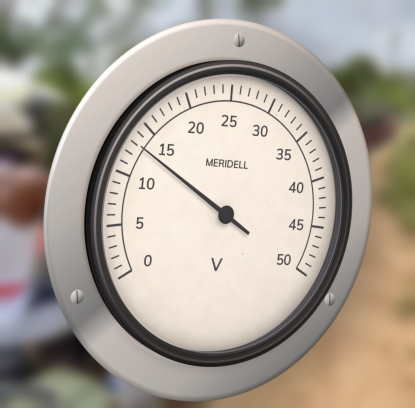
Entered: 13 V
